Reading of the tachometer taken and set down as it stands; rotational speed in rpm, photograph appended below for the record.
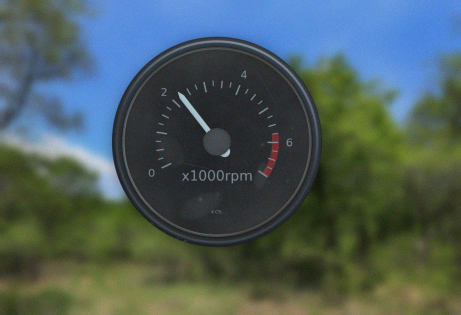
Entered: 2250 rpm
